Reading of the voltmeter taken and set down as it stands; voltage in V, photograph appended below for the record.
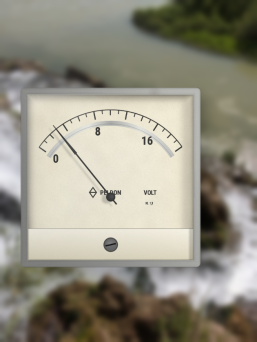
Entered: 3 V
